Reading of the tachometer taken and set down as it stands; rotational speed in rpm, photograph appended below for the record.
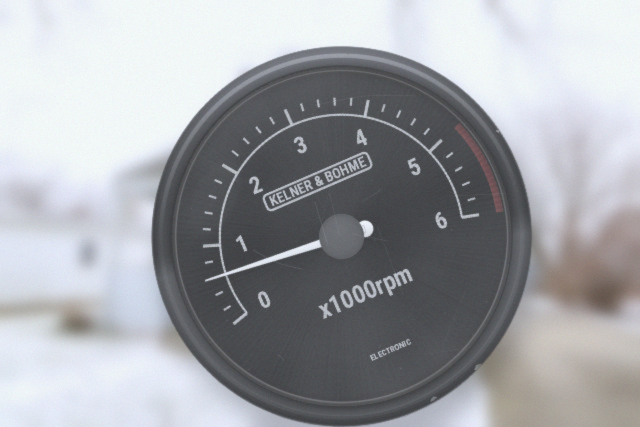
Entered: 600 rpm
